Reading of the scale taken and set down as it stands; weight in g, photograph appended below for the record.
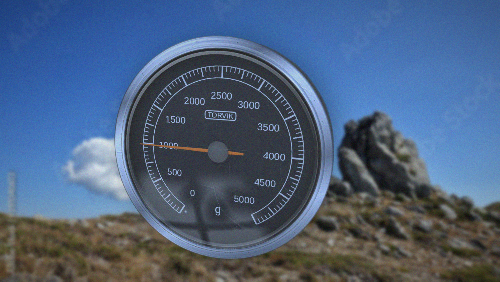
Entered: 1000 g
